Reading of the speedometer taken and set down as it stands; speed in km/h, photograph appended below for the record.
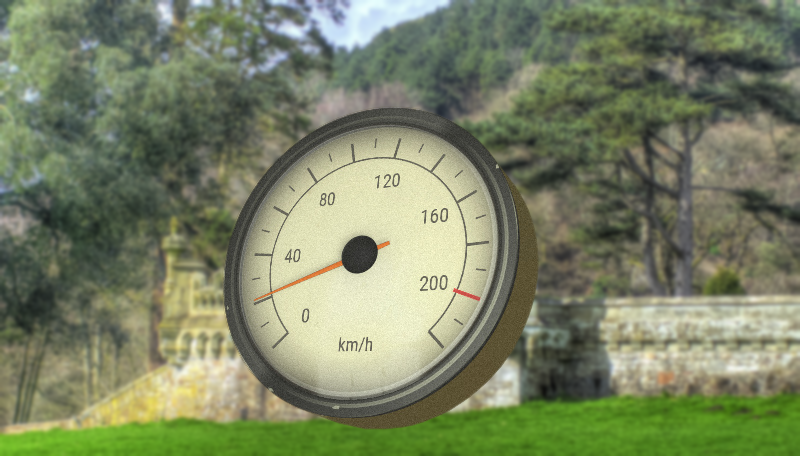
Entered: 20 km/h
